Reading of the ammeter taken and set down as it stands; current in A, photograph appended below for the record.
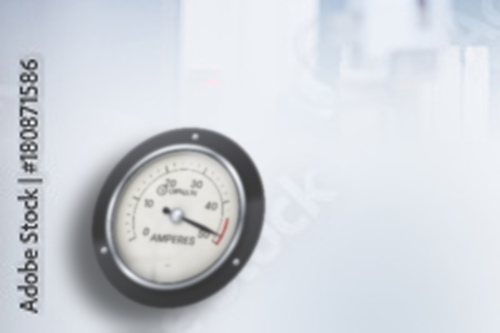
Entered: 48 A
